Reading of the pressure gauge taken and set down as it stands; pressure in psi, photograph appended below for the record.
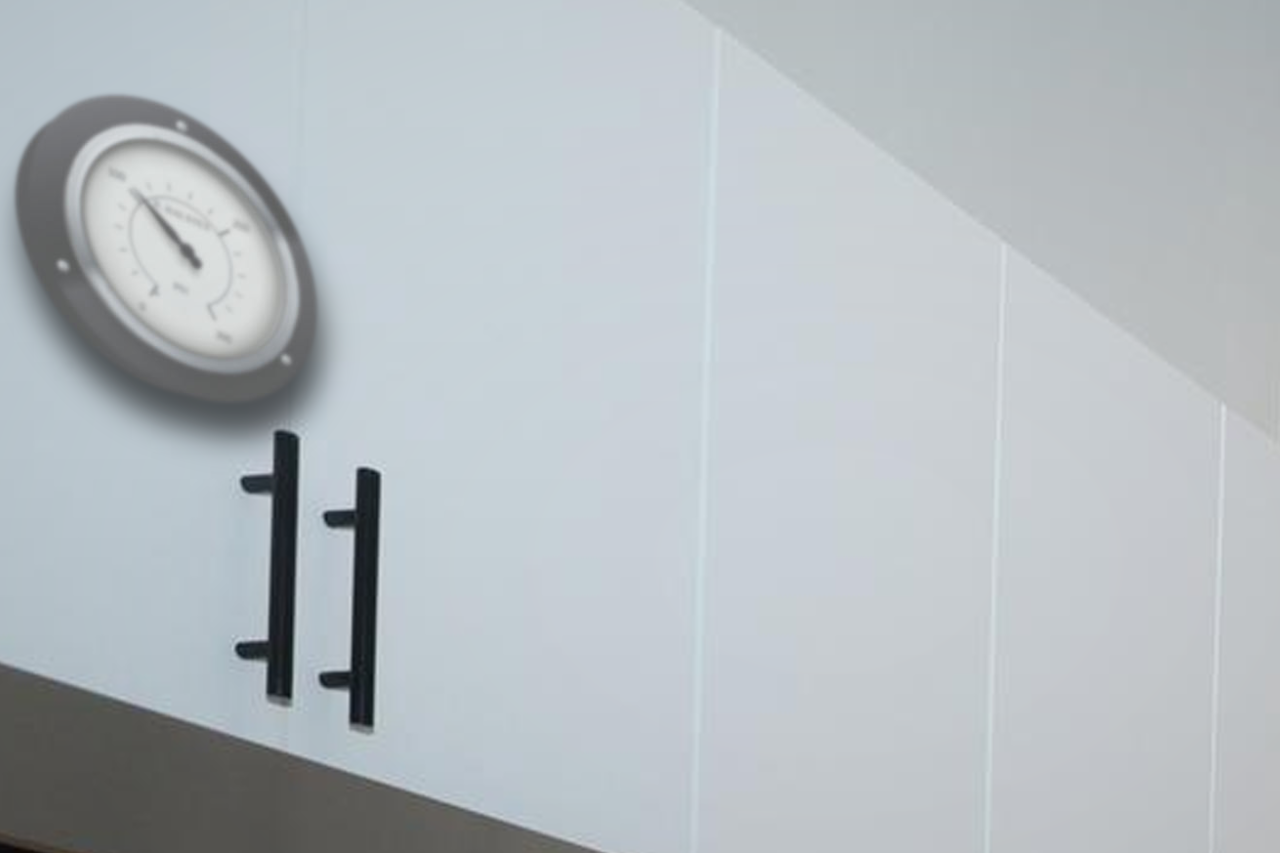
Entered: 100 psi
